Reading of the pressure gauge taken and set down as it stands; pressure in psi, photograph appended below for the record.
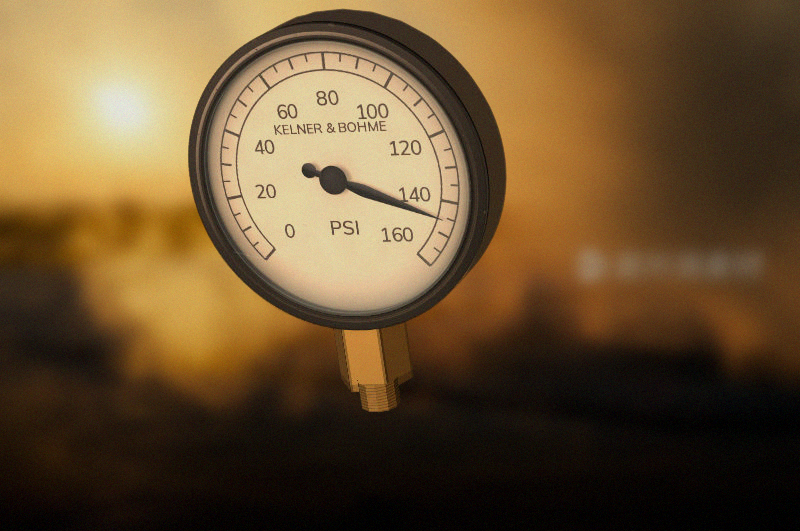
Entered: 145 psi
